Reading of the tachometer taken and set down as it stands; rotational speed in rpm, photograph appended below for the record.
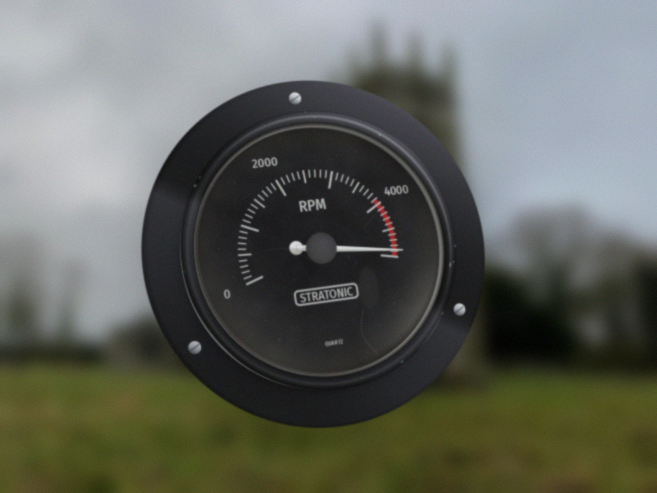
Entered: 4900 rpm
